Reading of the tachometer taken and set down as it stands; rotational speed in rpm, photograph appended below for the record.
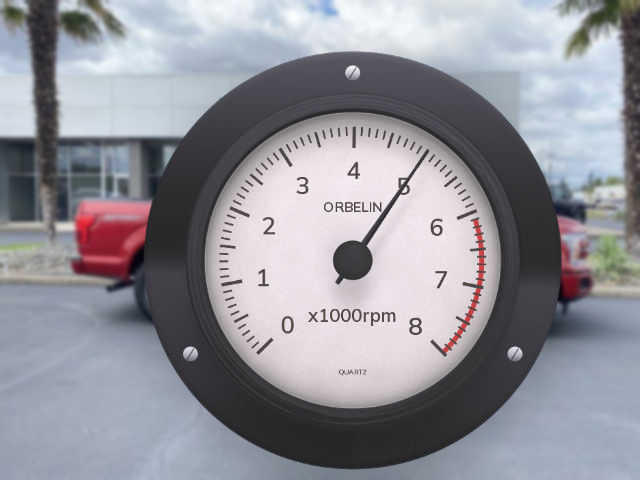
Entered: 5000 rpm
